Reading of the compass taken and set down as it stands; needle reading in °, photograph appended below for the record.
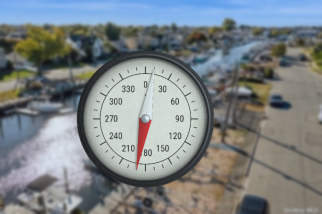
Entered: 190 °
